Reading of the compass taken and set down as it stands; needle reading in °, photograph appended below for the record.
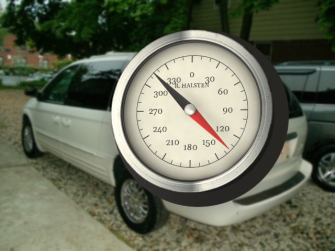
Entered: 135 °
